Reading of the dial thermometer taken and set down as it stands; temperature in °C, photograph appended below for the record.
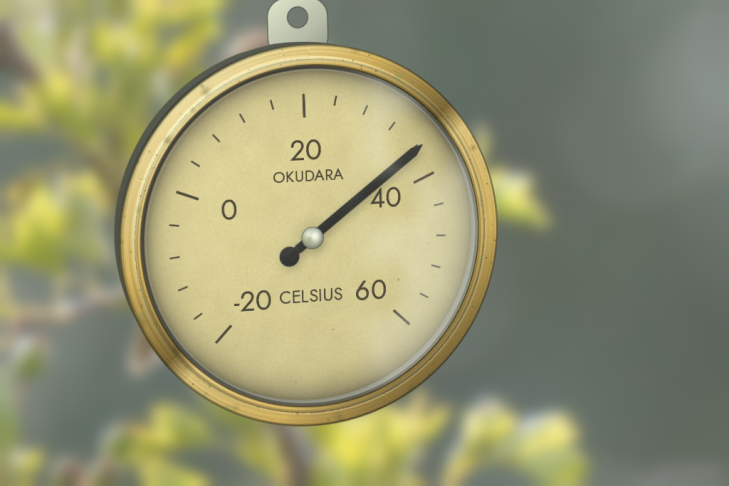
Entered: 36 °C
